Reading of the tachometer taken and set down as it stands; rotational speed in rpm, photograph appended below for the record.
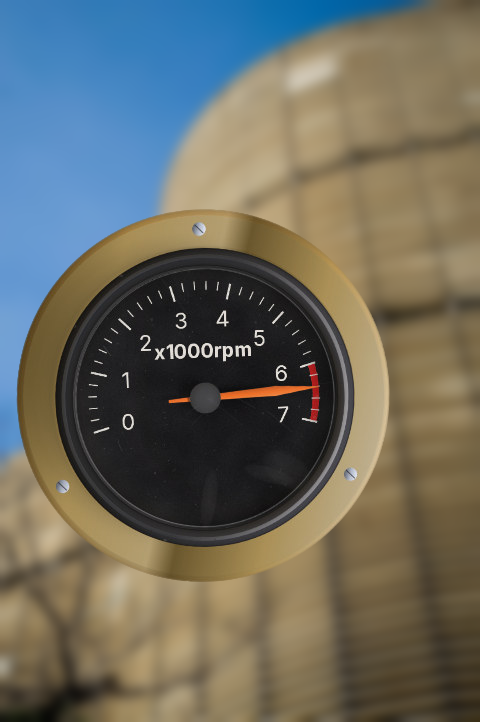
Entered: 6400 rpm
